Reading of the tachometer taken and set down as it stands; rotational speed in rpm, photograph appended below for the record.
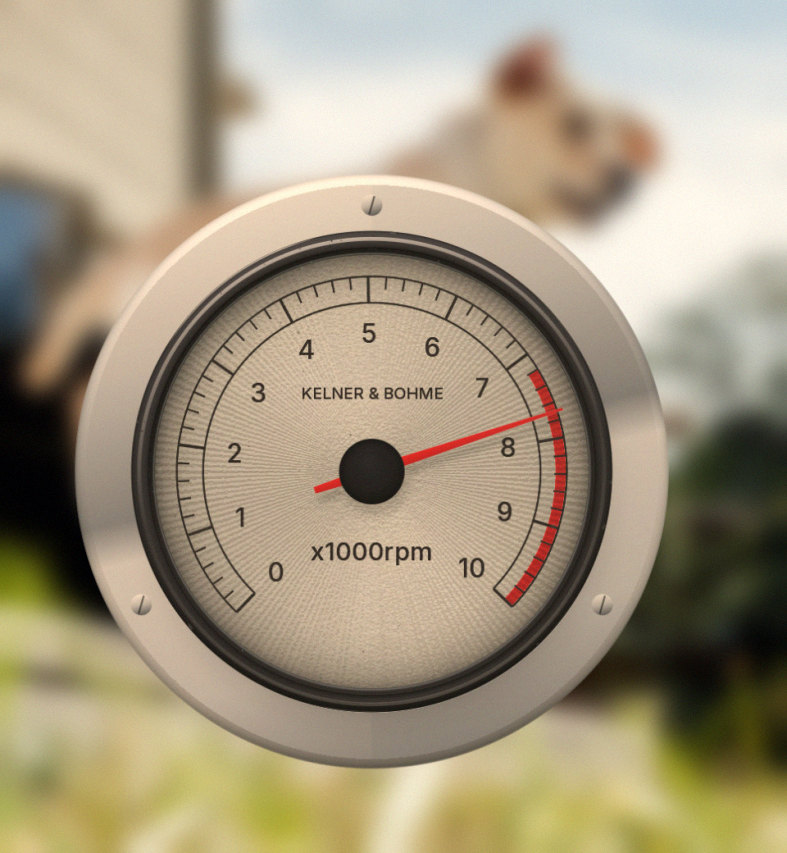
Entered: 7700 rpm
